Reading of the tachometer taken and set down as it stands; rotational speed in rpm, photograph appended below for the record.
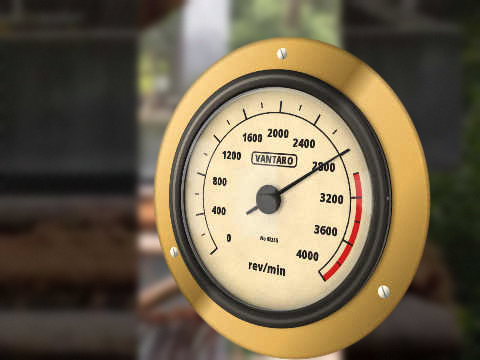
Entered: 2800 rpm
